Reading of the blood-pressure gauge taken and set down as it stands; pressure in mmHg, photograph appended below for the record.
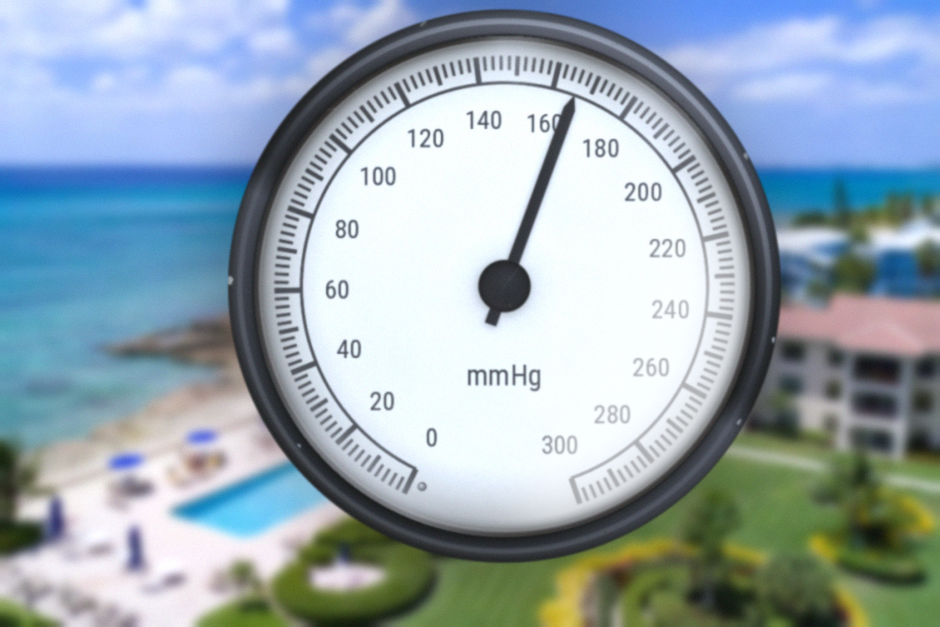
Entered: 166 mmHg
